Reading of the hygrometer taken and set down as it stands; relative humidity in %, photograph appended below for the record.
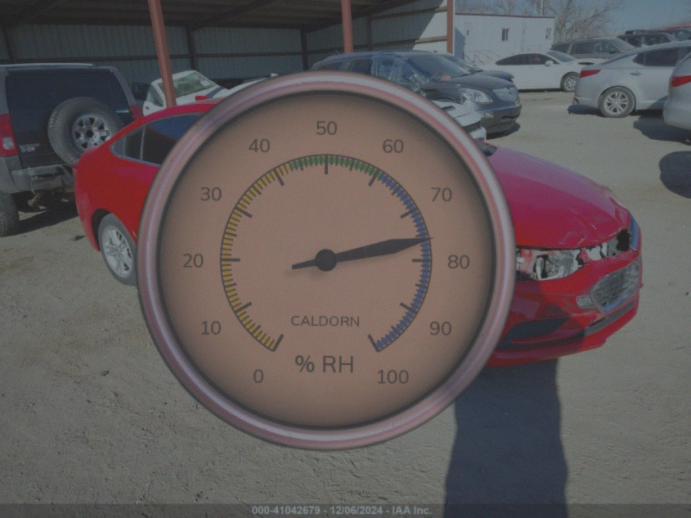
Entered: 76 %
